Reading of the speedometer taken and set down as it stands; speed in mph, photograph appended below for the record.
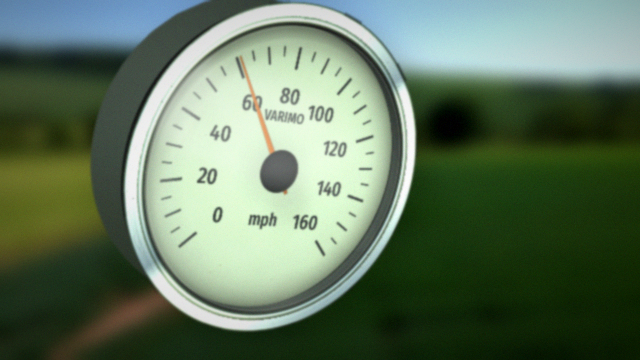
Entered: 60 mph
